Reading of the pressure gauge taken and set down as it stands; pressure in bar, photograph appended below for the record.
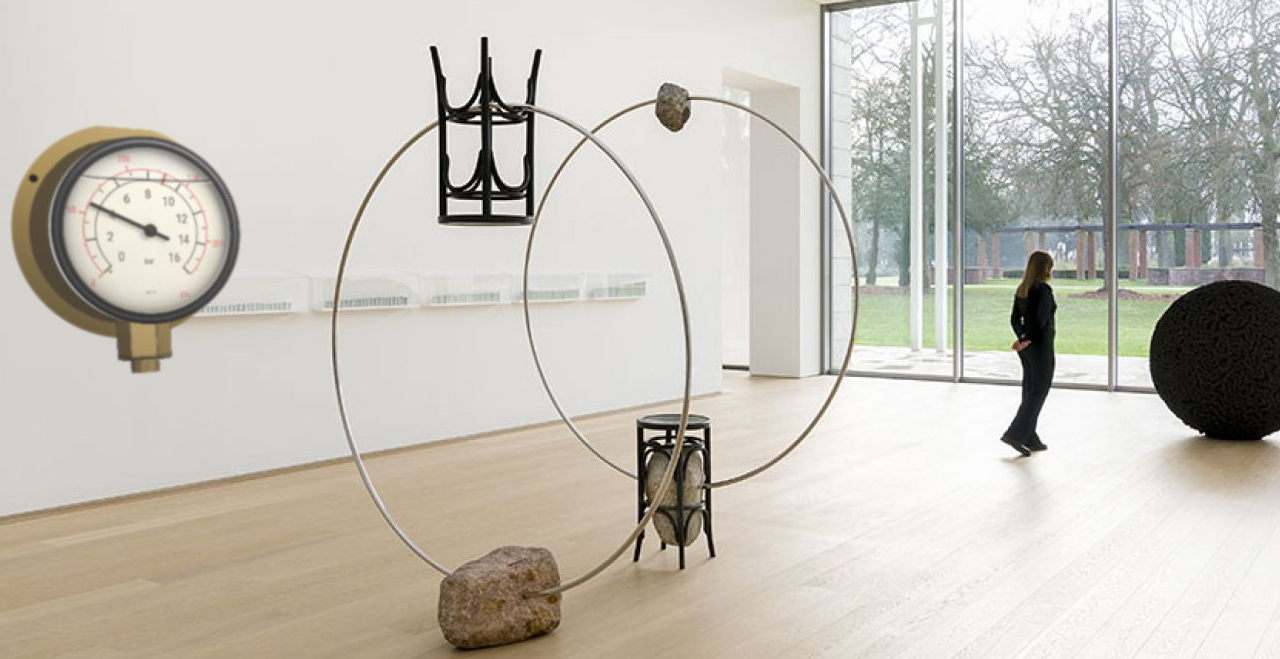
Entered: 4 bar
